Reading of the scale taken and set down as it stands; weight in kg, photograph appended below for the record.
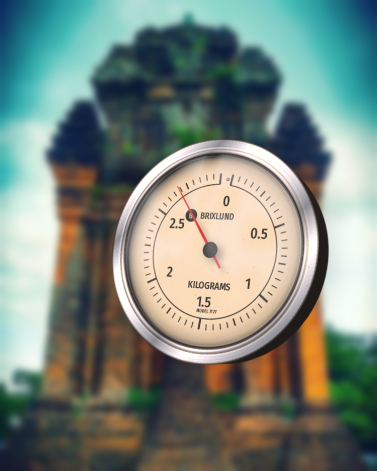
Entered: 2.7 kg
